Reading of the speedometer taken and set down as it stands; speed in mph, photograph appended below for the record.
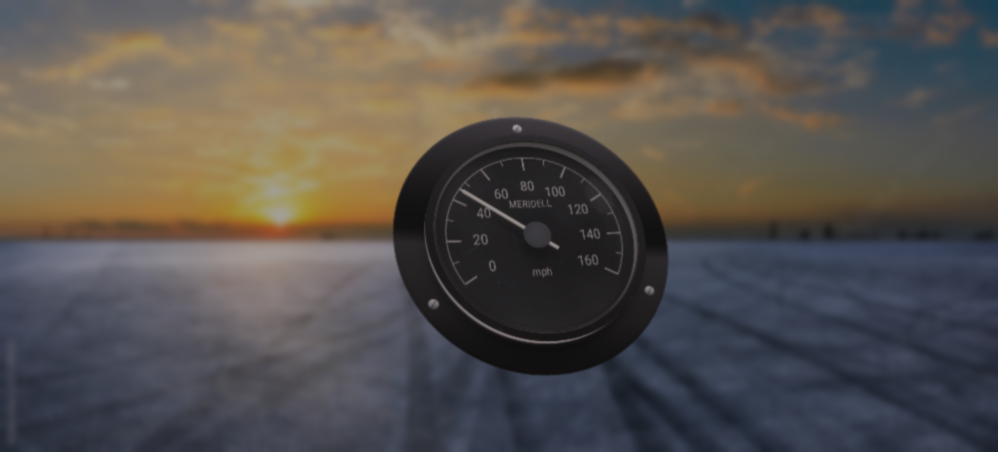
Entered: 45 mph
